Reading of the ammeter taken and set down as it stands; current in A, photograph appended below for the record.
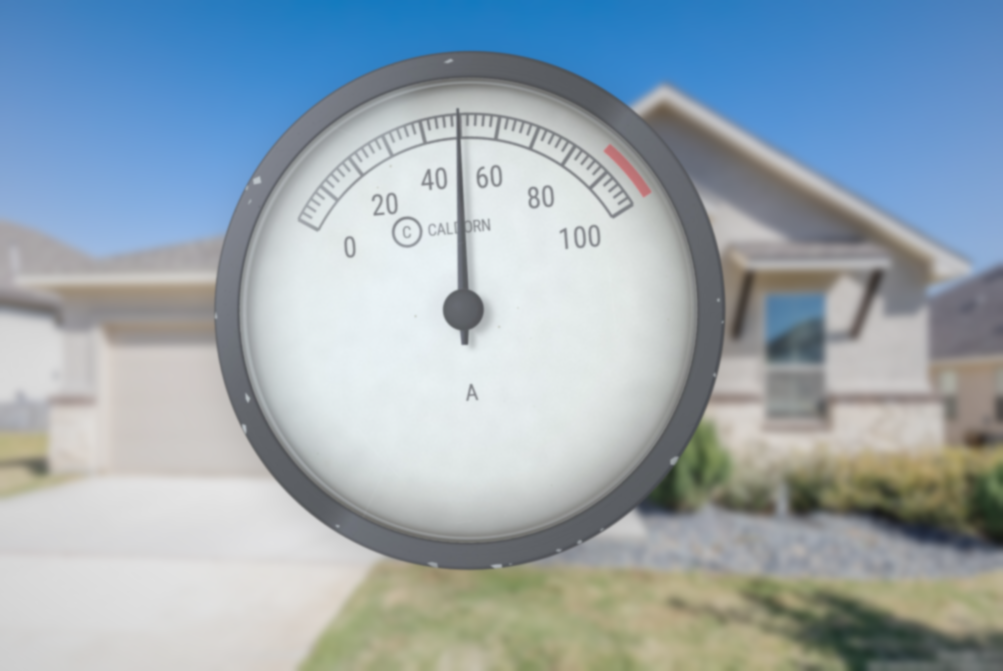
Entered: 50 A
